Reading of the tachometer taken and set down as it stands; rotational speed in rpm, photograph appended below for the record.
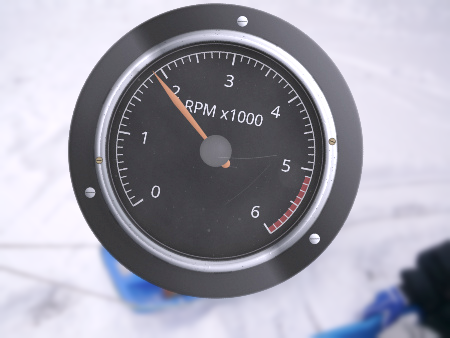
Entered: 1900 rpm
